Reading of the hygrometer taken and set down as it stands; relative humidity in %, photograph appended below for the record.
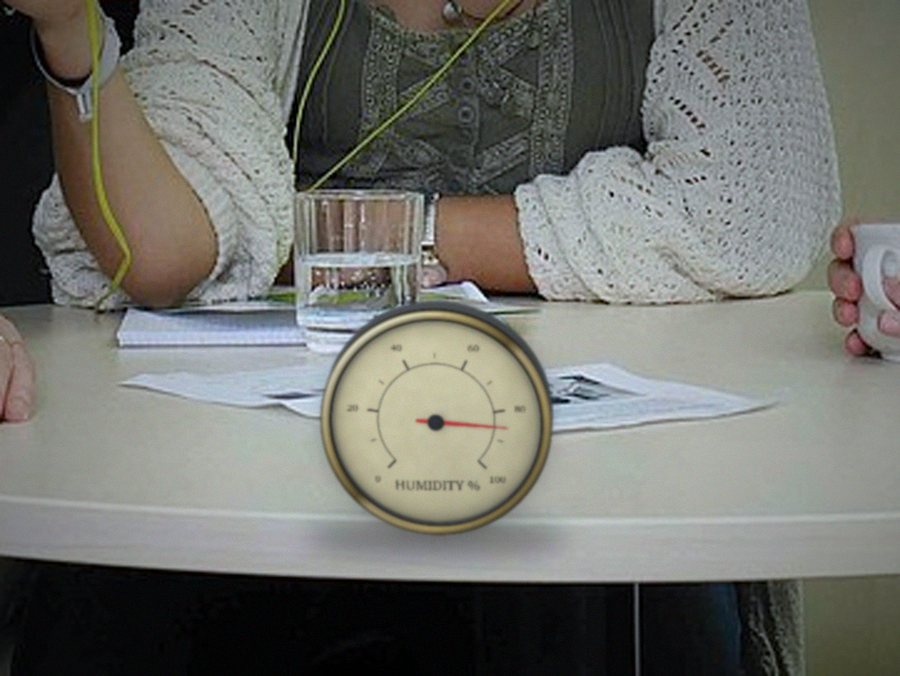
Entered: 85 %
